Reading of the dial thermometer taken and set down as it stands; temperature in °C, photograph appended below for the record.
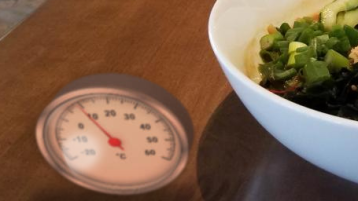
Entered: 10 °C
